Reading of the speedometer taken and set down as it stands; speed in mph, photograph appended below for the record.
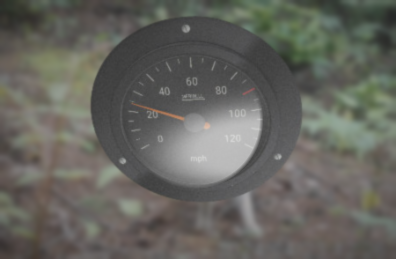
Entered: 25 mph
